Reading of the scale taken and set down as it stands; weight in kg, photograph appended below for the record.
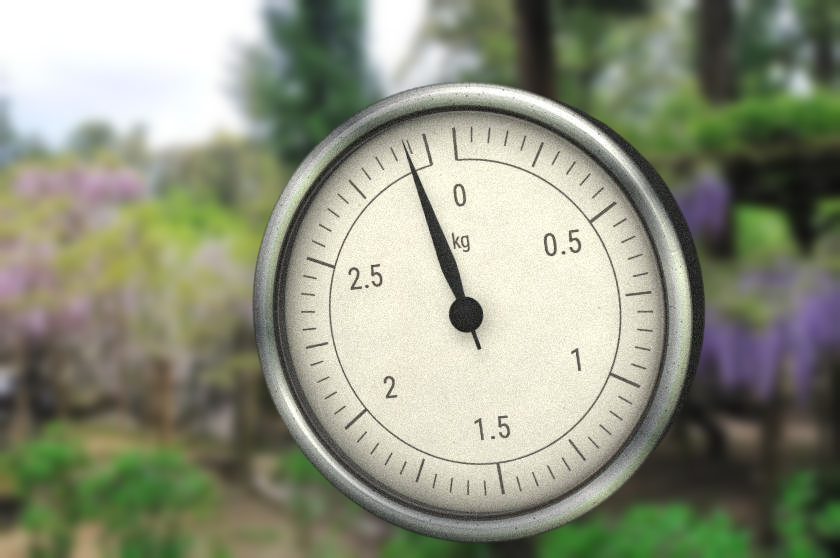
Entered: 2.95 kg
